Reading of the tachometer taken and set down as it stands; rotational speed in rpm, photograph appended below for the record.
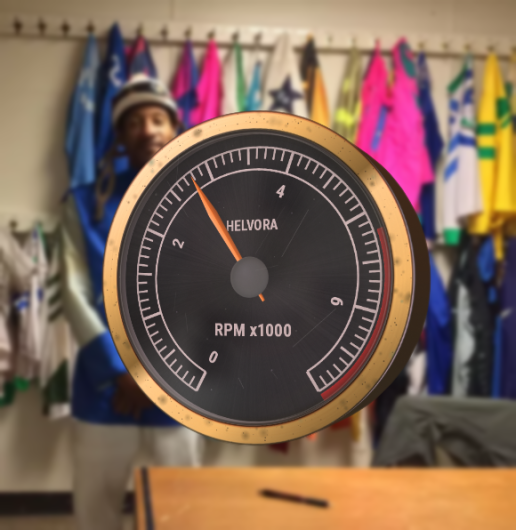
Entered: 2800 rpm
